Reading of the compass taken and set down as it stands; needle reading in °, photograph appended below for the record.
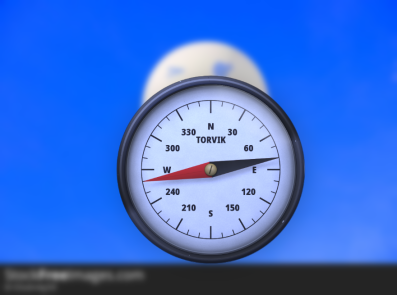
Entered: 260 °
